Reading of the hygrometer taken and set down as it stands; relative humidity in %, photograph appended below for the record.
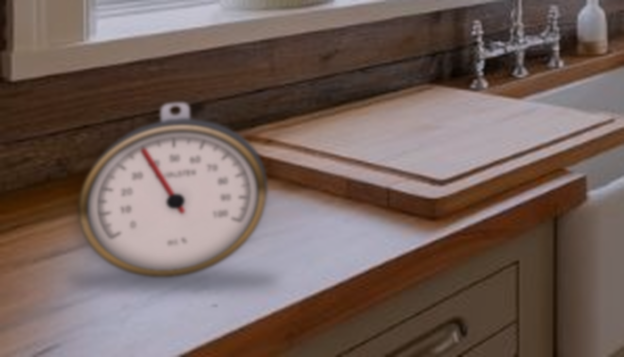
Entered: 40 %
